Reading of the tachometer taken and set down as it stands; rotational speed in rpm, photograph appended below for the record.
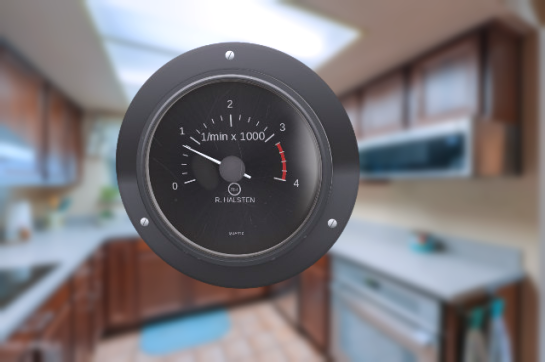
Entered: 800 rpm
